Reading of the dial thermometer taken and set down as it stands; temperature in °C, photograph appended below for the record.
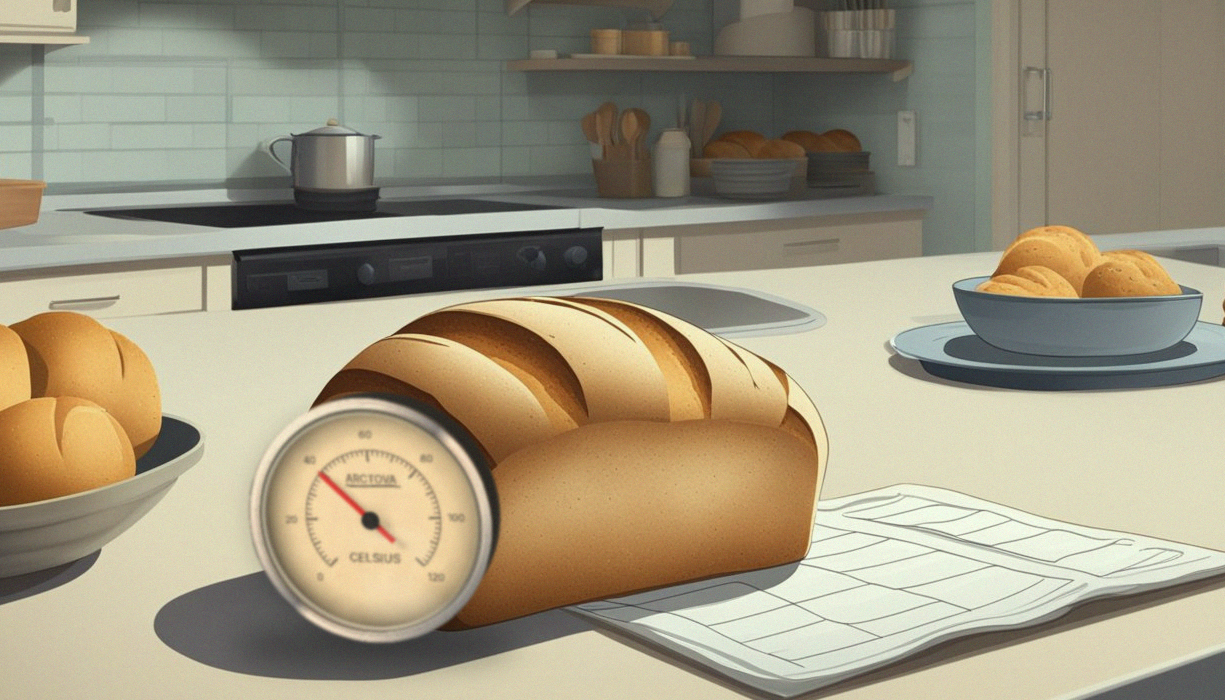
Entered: 40 °C
